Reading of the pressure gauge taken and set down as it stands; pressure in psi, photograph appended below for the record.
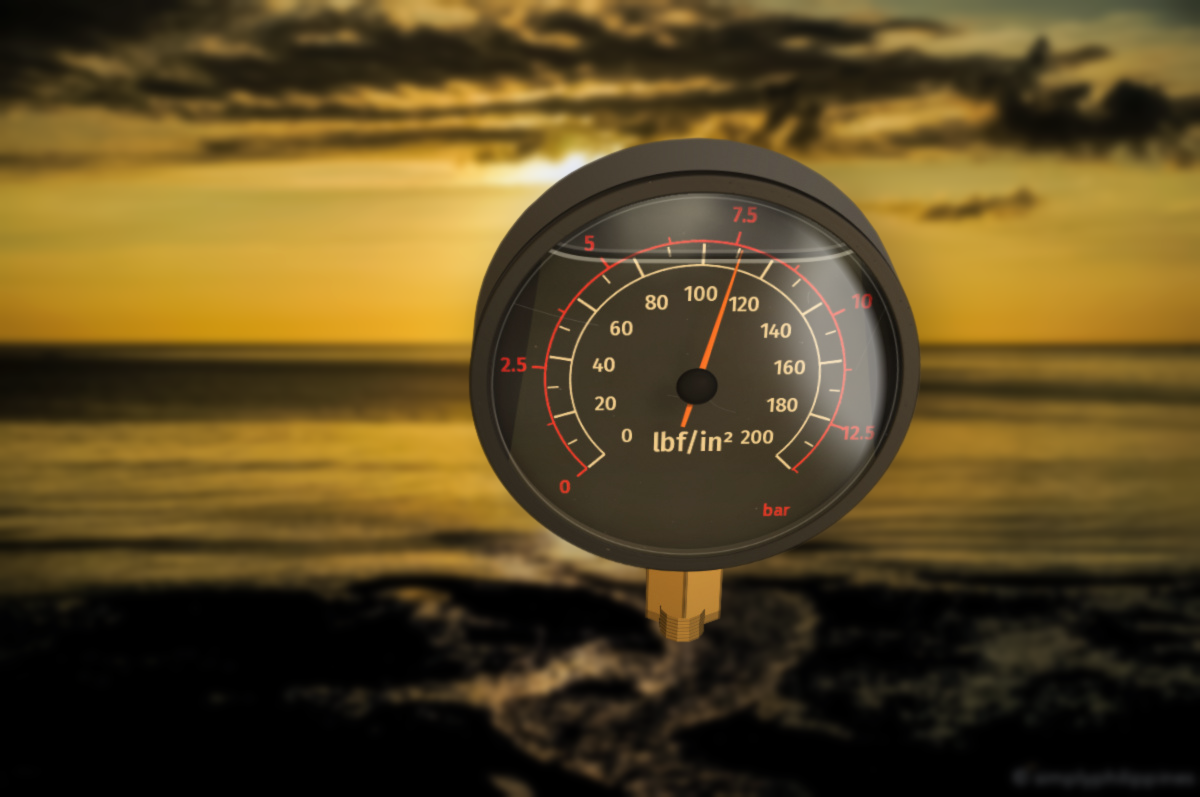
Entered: 110 psi
